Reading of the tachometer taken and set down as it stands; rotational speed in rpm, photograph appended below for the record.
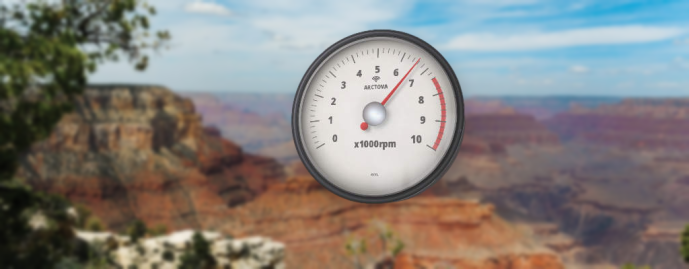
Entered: 6600 rpm
